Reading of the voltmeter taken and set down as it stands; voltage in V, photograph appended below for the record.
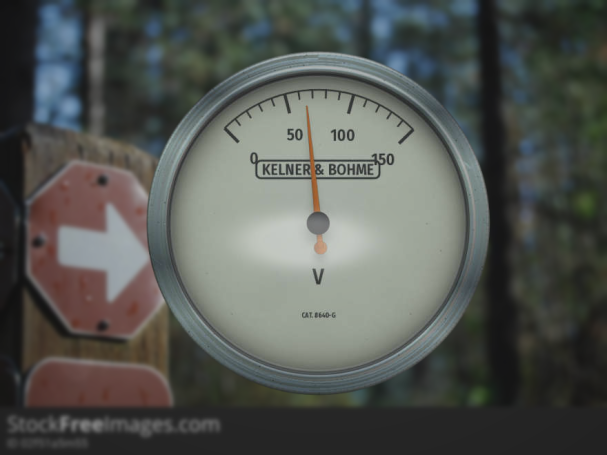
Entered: 65 V
